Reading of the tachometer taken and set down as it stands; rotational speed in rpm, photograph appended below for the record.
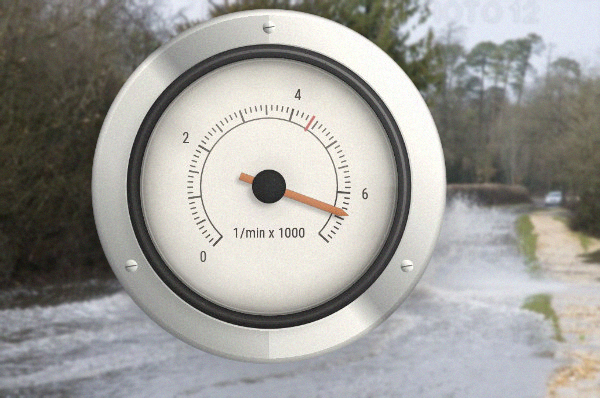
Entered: 6400 rpm
